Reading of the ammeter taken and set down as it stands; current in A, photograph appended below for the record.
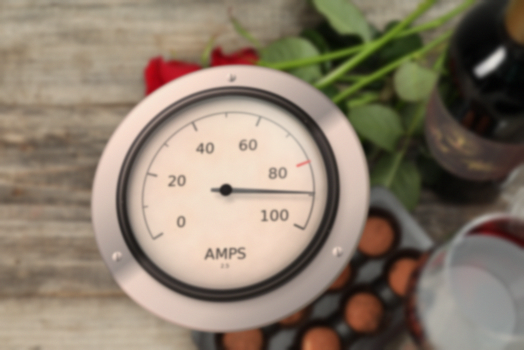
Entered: 90 A
